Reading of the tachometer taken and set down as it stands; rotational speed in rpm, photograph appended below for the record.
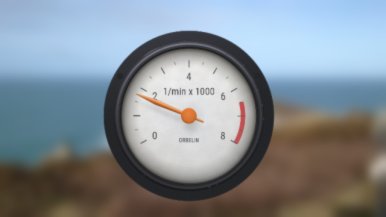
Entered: 1750 rpm
